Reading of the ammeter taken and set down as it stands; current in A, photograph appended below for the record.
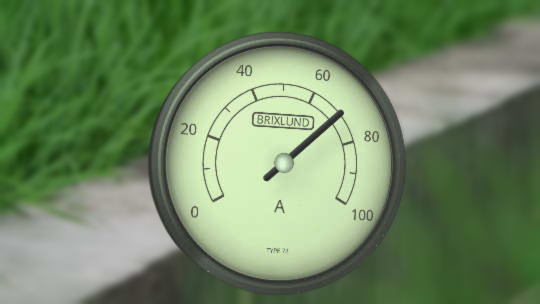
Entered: 70 A
